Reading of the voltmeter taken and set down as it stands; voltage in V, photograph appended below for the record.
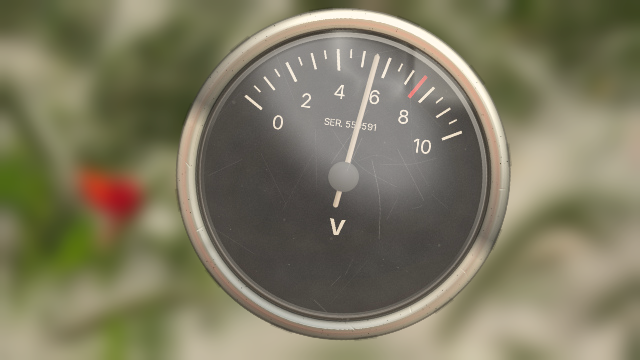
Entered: 5.5 V
